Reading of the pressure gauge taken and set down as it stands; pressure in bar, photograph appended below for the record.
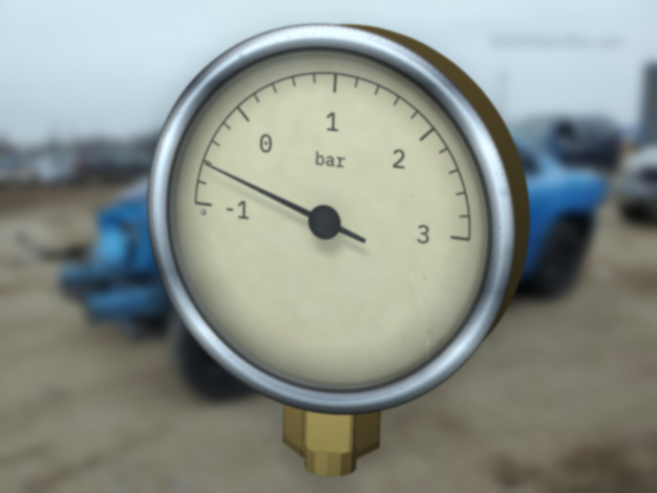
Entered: -0.6 bar
